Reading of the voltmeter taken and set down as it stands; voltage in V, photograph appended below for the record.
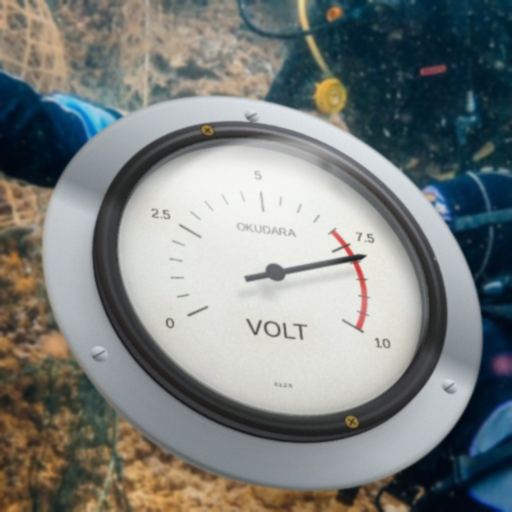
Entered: 8 V
